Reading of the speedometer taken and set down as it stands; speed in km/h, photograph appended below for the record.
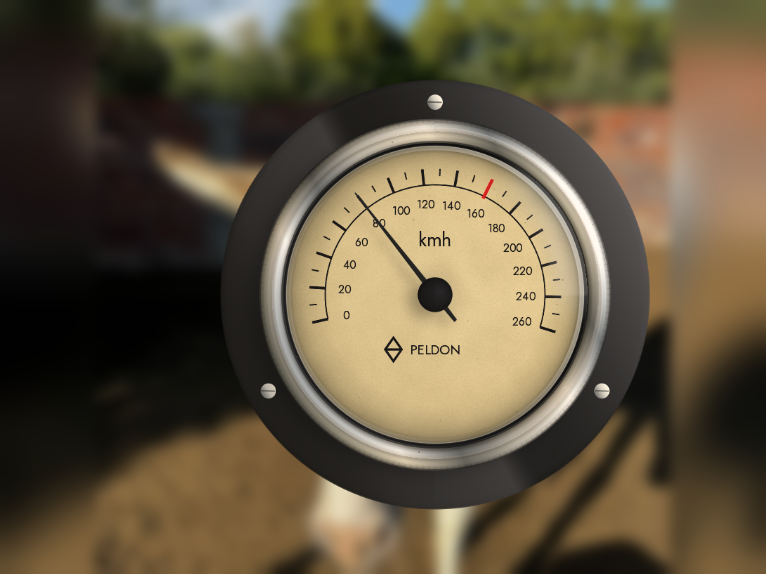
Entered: 80 km/h
